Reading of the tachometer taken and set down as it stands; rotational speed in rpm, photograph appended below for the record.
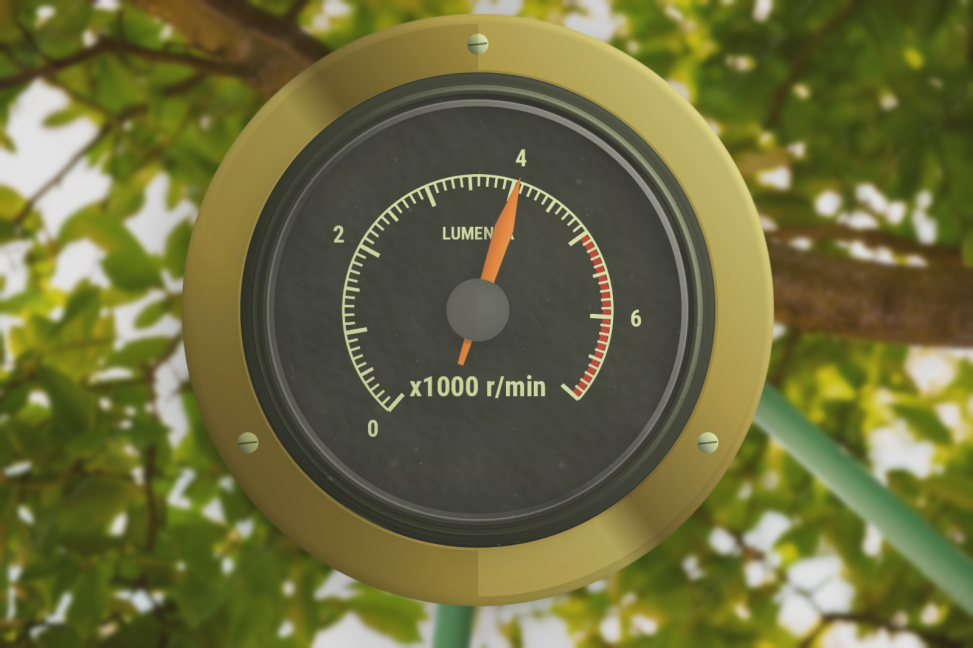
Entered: 4050 rpm
